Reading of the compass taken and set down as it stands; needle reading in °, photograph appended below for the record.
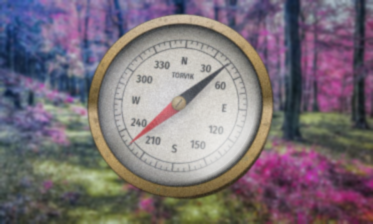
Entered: 225 °
